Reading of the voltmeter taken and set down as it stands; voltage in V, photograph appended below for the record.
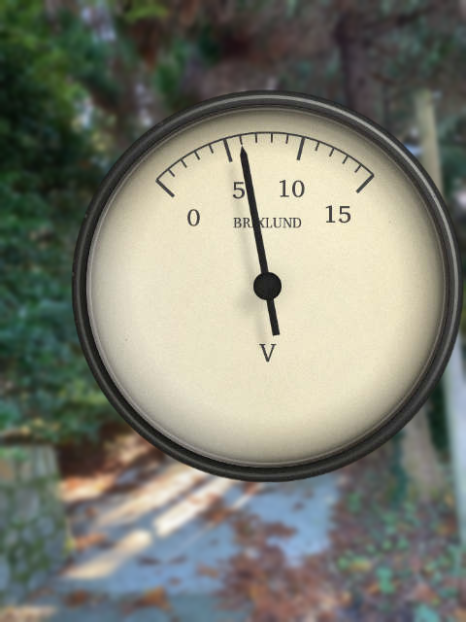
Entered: 6 V
